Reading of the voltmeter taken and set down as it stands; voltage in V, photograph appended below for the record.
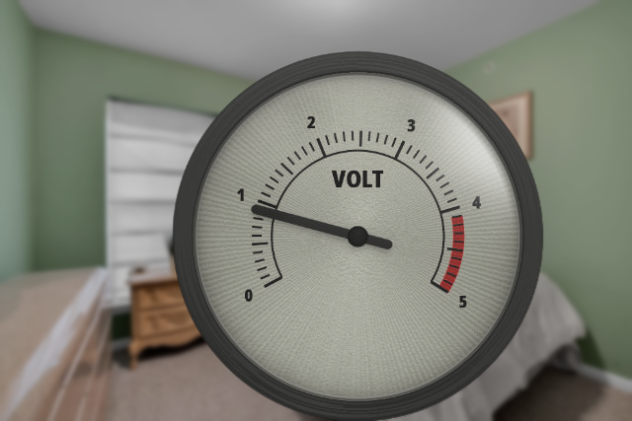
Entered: 0.9 V
